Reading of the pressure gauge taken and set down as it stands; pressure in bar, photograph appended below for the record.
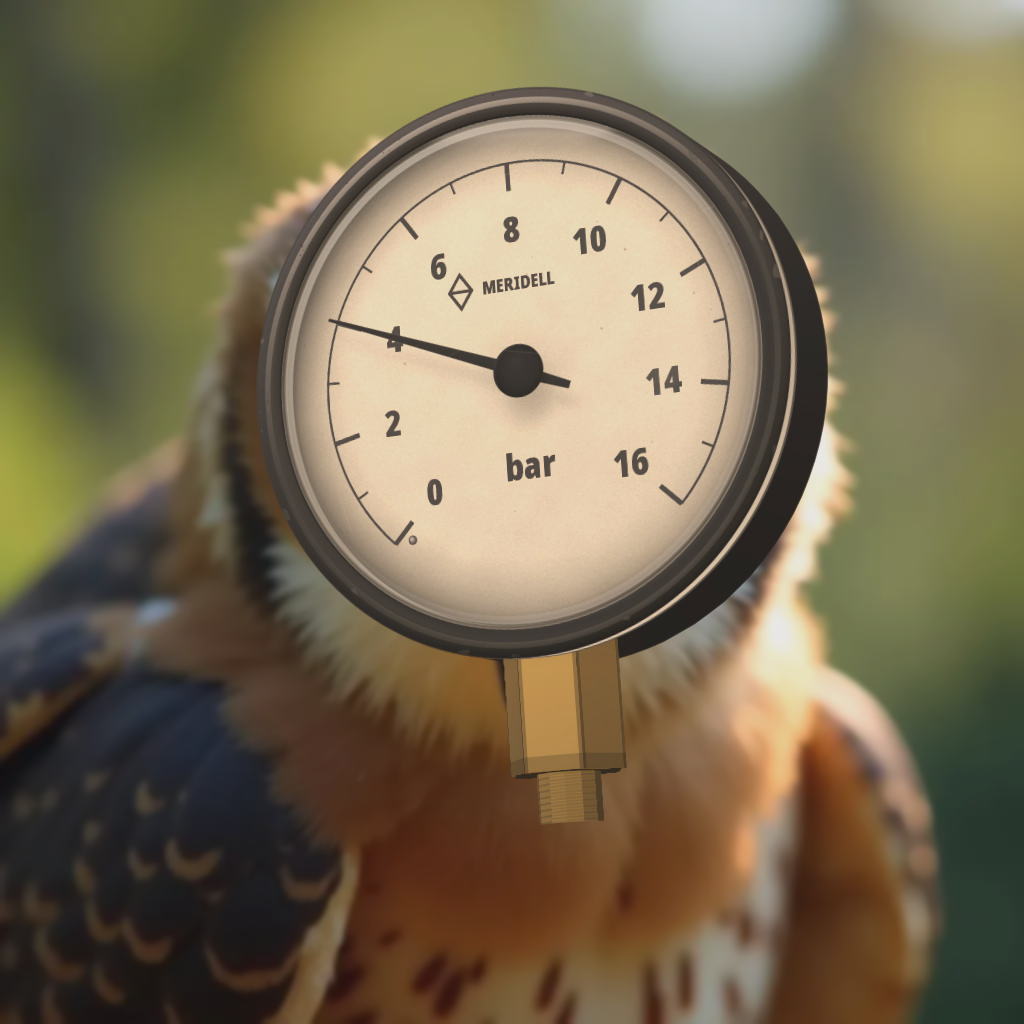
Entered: 4 bar
